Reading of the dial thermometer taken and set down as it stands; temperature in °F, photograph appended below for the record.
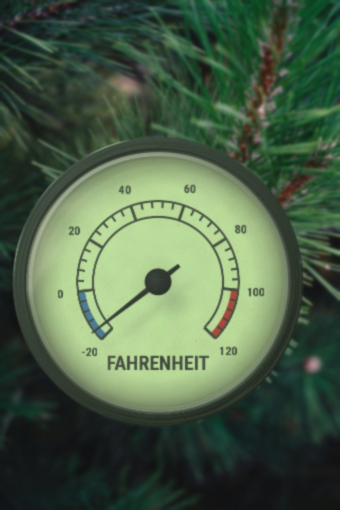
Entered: -16 °F
